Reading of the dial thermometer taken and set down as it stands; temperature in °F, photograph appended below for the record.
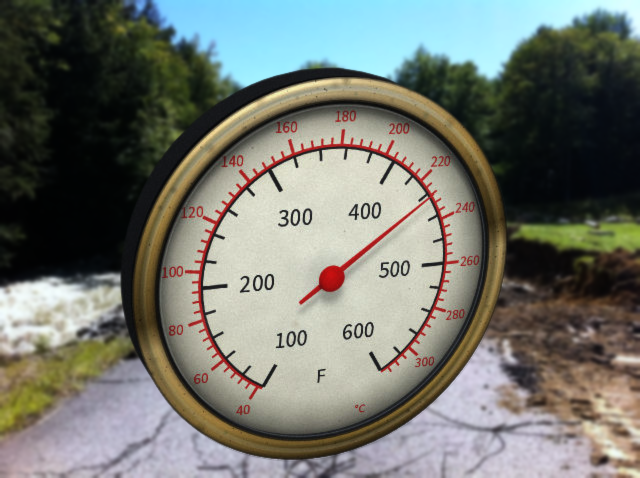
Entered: 440 °F
